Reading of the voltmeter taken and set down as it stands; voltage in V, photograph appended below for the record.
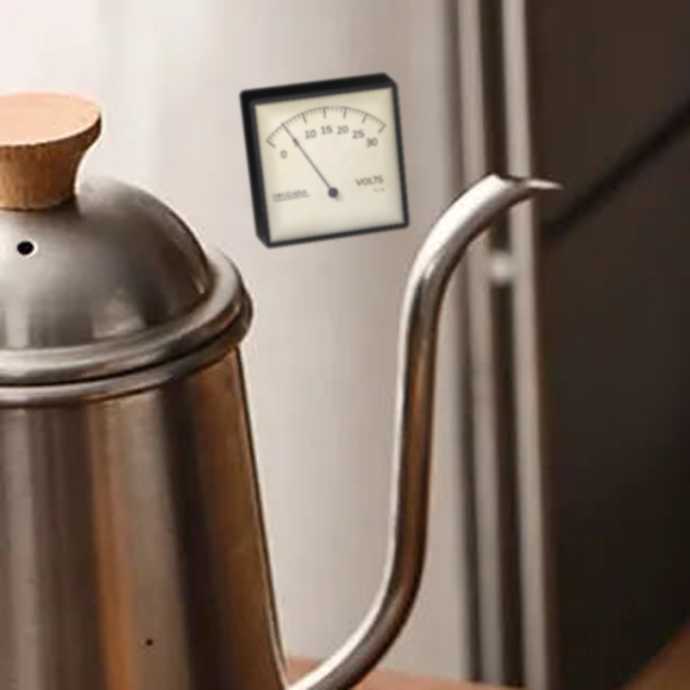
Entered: 5 V
